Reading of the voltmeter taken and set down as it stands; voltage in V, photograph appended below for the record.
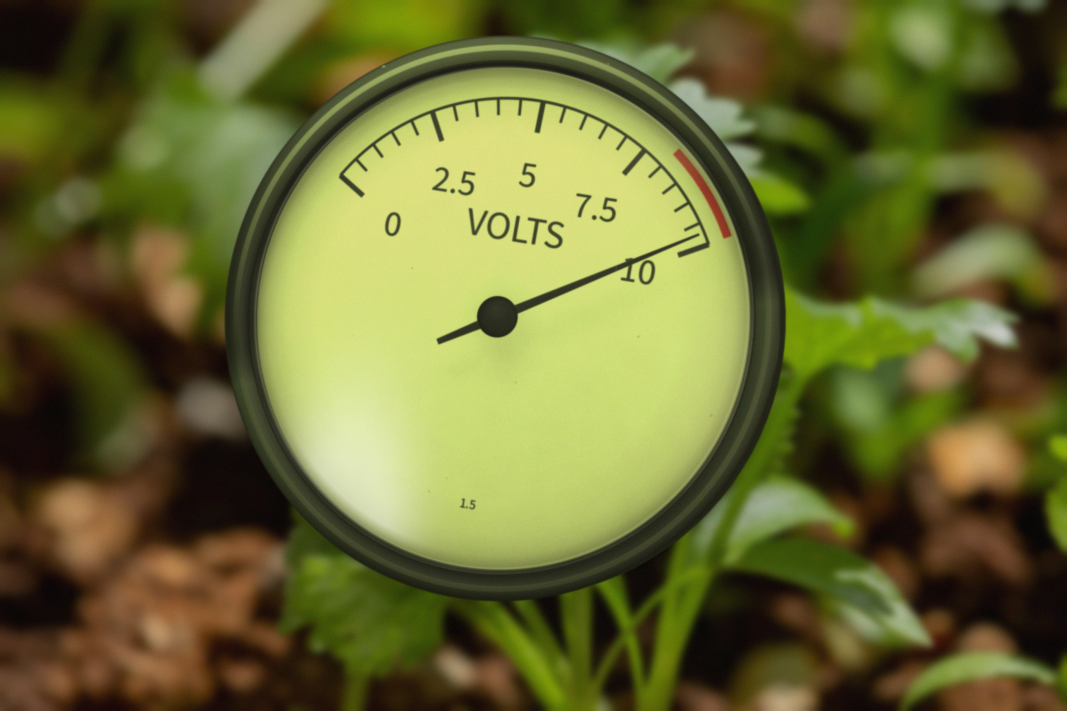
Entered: 9.75 V
